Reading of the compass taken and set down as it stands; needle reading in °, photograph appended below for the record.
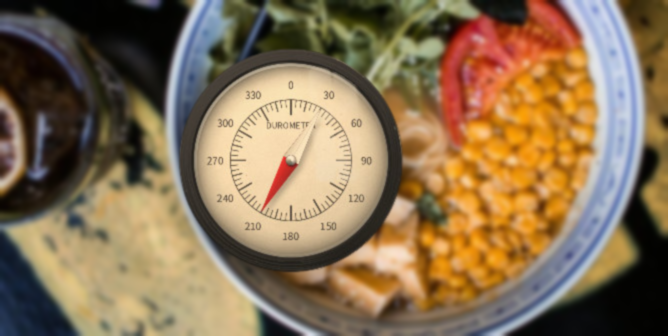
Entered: 210 °
